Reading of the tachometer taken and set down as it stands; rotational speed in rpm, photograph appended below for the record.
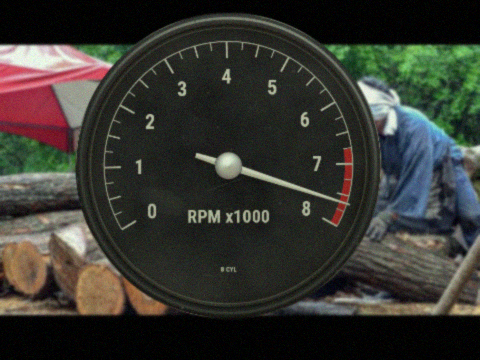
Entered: 7625 rpm
